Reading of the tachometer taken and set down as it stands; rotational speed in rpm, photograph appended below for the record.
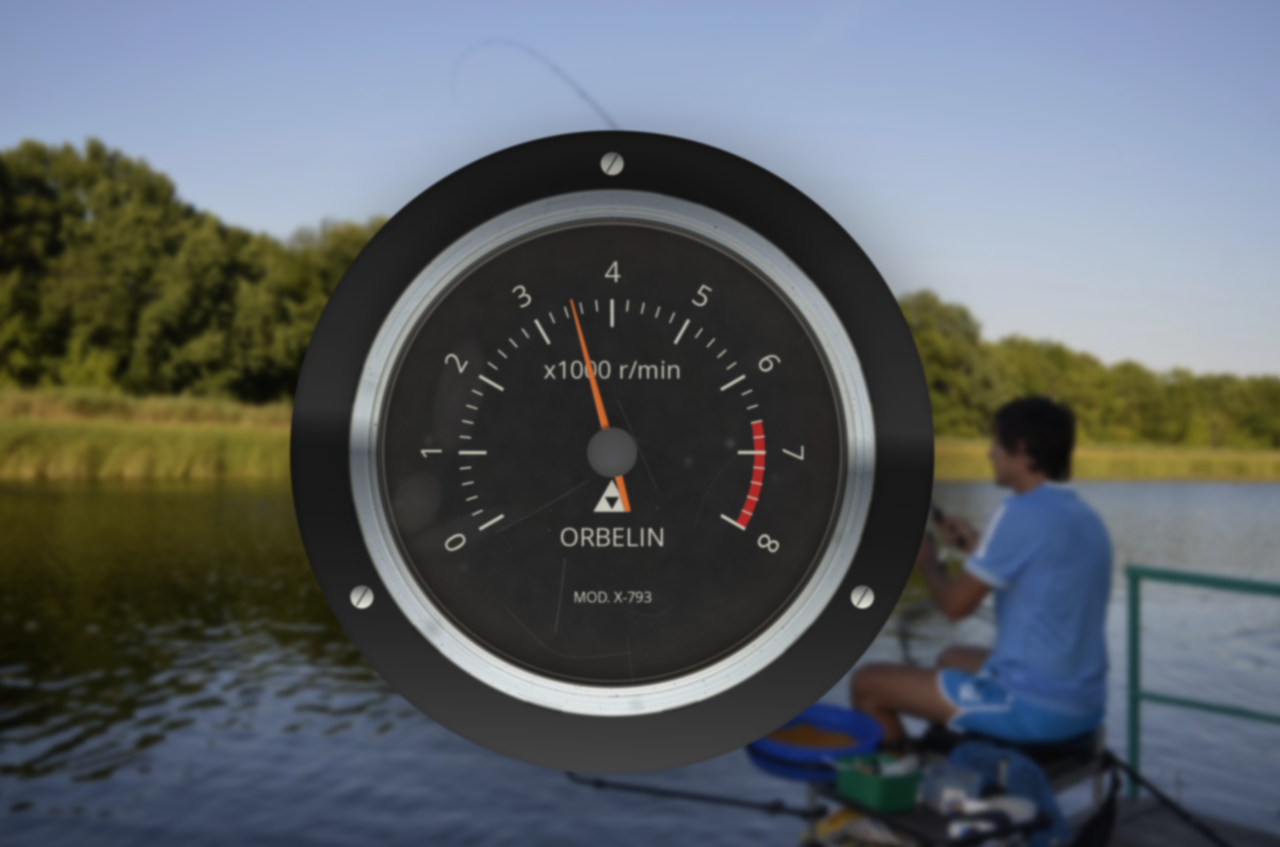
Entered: 3500 rpm
